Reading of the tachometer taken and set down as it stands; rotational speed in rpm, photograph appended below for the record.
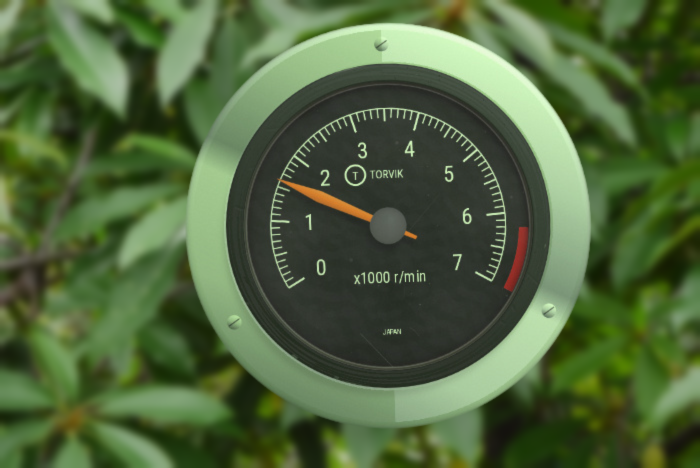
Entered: 1600 rpm
